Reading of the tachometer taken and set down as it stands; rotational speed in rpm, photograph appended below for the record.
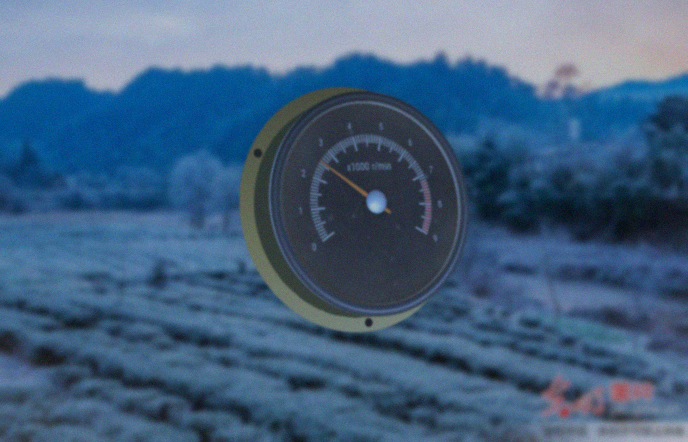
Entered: 2500 rpm
